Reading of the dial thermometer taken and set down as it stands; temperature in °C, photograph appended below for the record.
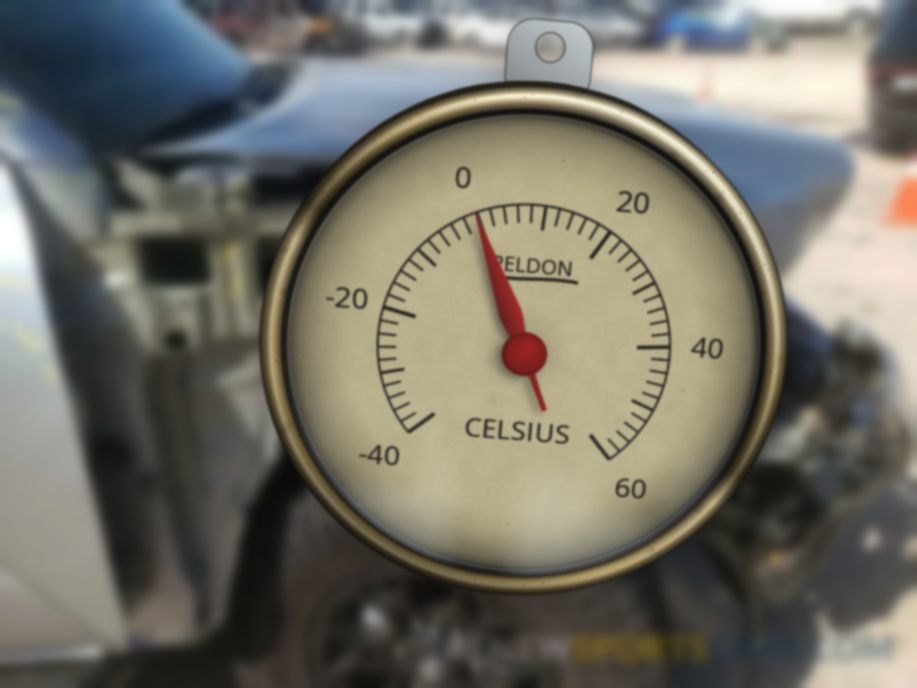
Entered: 0 °C
